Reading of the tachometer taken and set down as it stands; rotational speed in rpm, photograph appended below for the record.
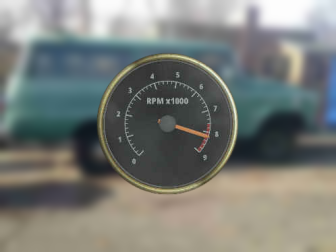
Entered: 8200 rpm
